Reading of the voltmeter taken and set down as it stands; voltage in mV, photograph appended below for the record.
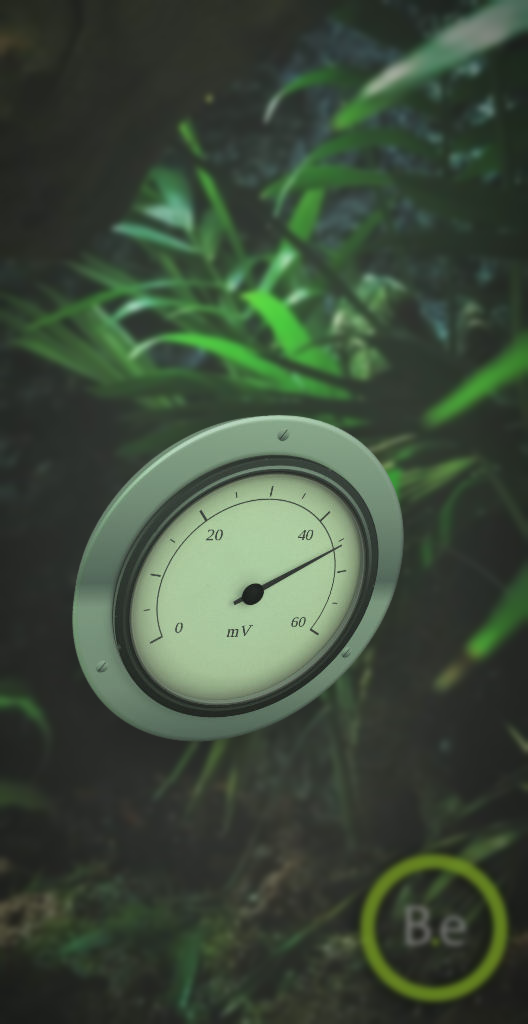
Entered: 45 mV
